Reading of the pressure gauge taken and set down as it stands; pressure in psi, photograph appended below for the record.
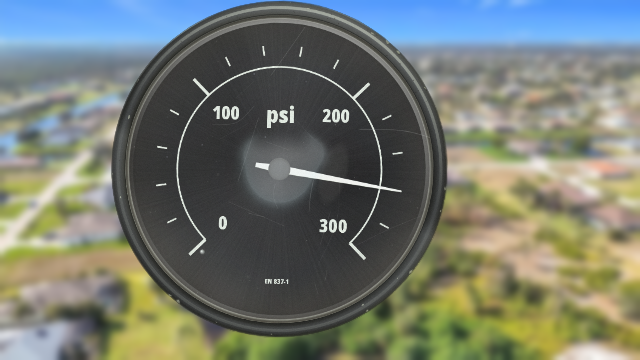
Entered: 260 psi
